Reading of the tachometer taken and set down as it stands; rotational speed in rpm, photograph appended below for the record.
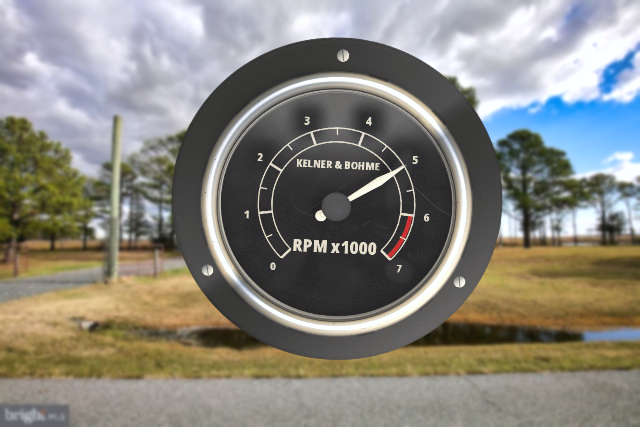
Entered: 5000 rpm
